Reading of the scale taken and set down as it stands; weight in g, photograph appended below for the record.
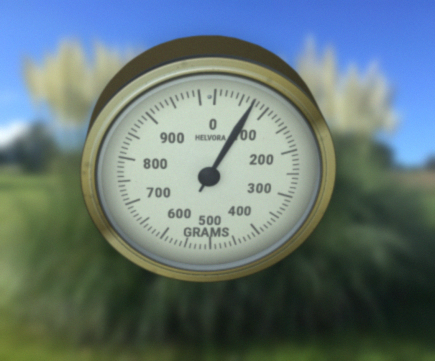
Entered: 70 g
